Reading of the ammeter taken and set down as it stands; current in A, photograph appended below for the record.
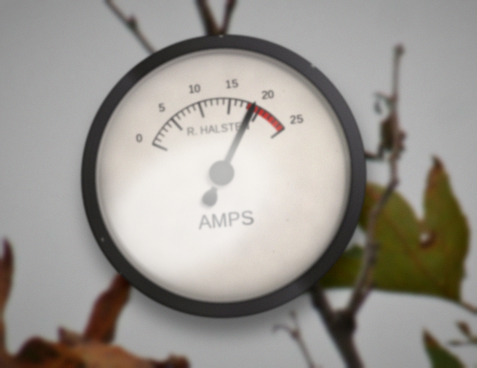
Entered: 19 A
